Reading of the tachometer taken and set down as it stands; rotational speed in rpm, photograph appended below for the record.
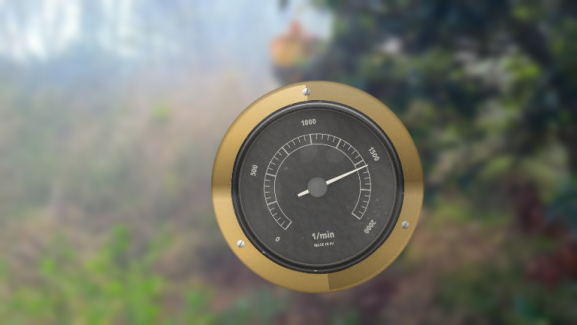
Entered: 1550 rpm
